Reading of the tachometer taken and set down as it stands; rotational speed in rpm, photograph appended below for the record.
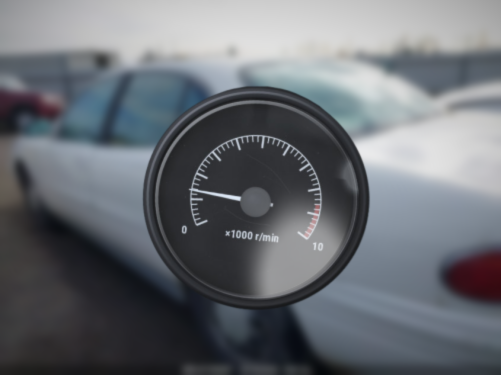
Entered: 1400 rpm
